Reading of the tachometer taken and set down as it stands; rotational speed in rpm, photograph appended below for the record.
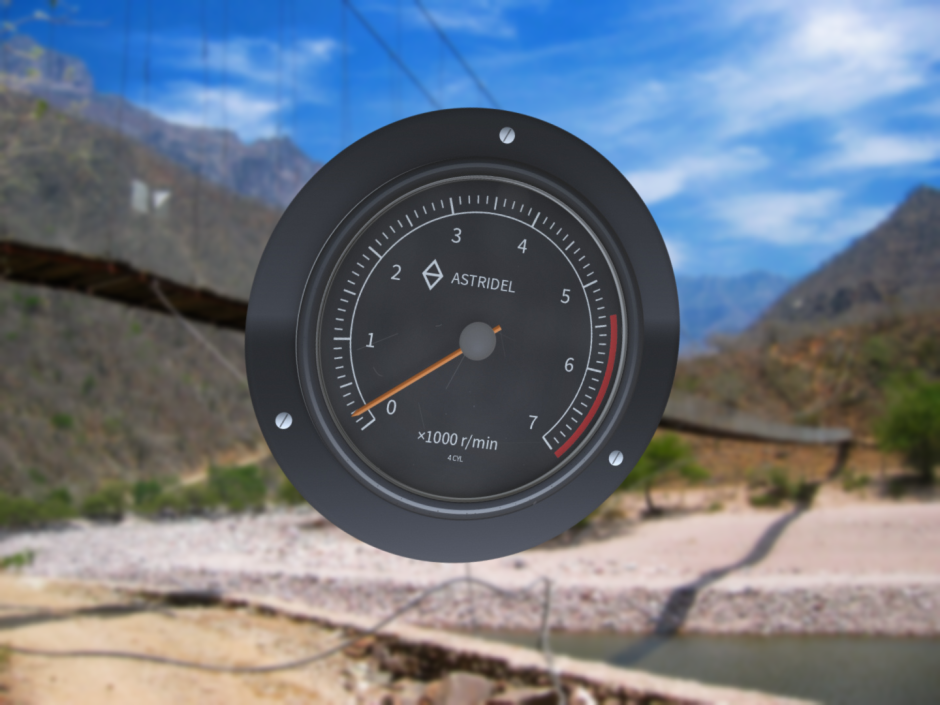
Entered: 200 rpm
